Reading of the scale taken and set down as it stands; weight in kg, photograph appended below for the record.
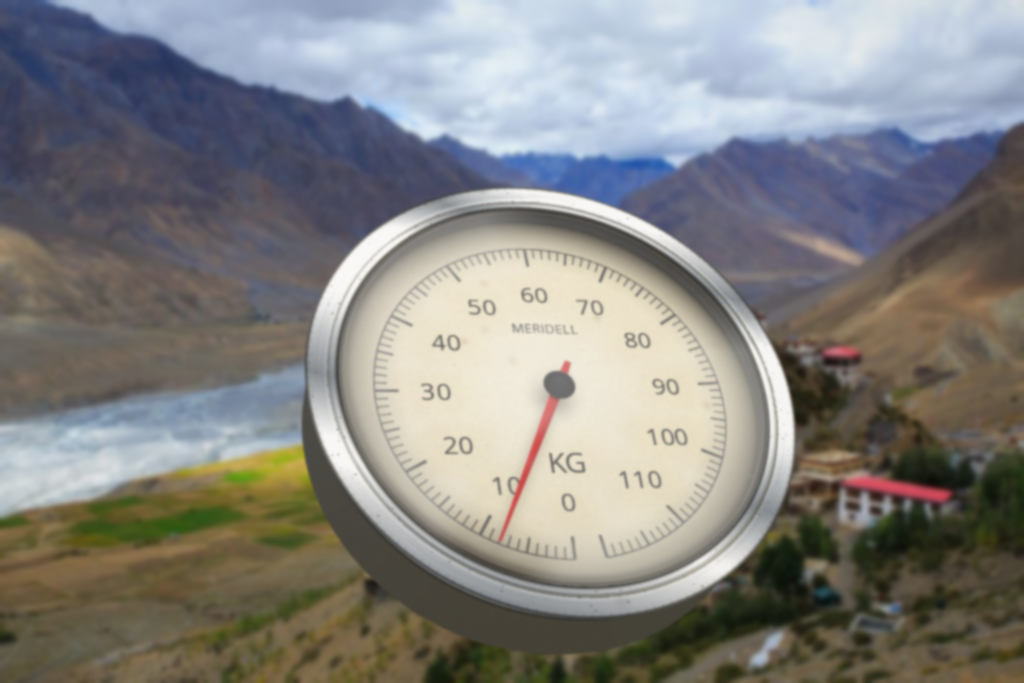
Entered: 8 kg
